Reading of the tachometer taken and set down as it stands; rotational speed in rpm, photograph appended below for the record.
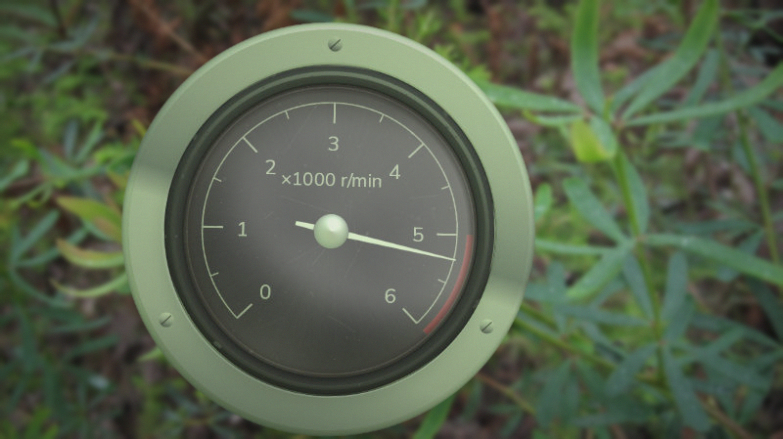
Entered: 5250 rpm
